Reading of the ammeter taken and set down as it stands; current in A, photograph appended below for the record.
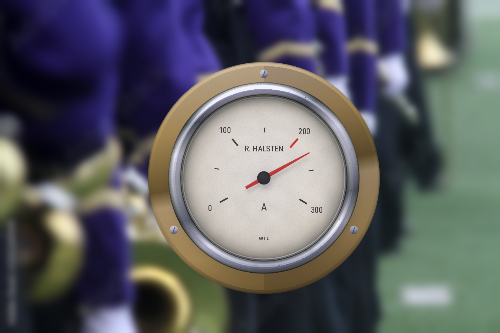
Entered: 225 A
